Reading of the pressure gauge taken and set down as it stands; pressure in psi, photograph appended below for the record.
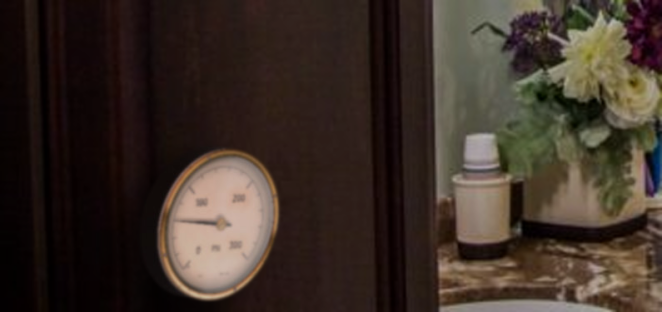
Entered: 60 psi
